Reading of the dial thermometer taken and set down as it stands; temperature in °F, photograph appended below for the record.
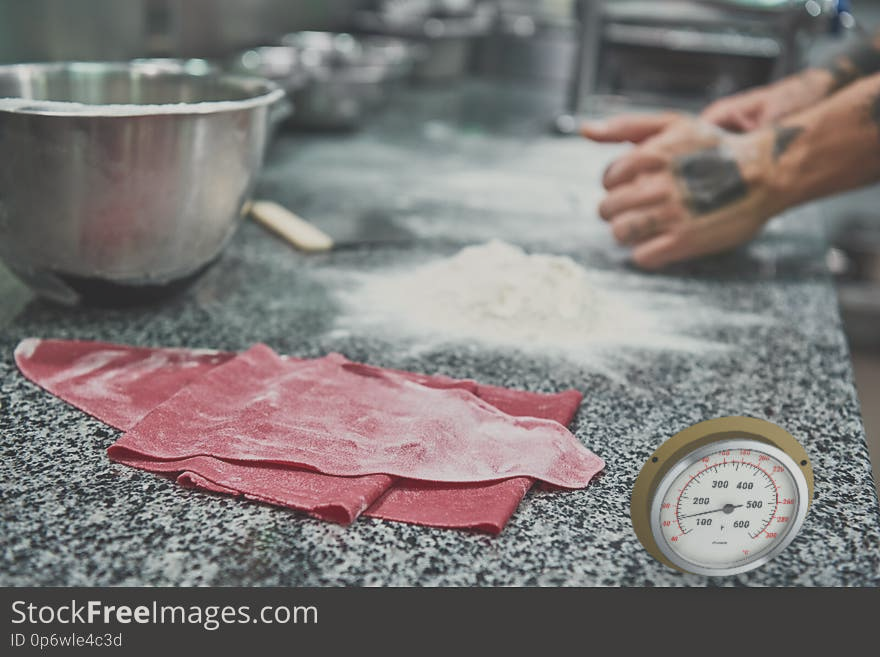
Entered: 150 °F
